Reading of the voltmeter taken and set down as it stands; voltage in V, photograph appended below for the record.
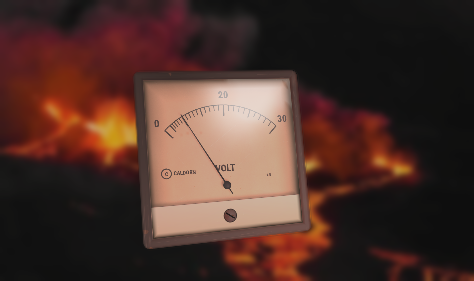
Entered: 10 V
